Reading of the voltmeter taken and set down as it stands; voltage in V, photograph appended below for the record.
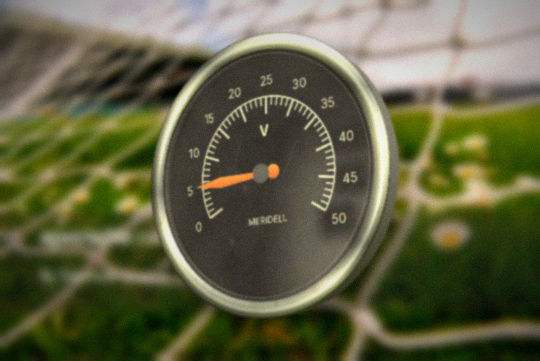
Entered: 5 V
